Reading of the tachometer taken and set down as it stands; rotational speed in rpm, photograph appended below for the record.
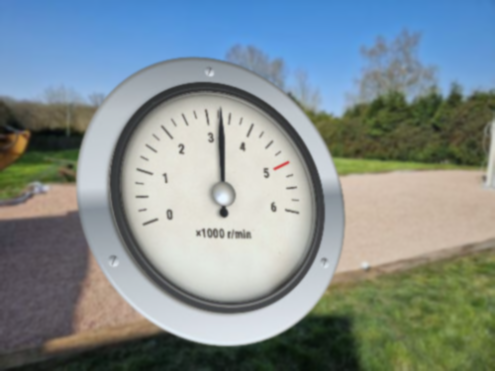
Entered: 3250 rpm
